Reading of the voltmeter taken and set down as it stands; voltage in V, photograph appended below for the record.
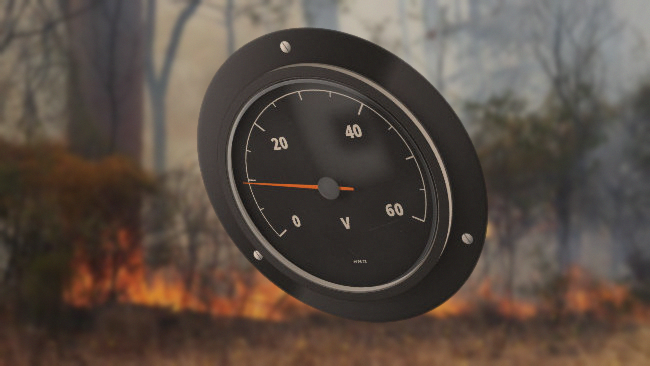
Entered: 10 V
